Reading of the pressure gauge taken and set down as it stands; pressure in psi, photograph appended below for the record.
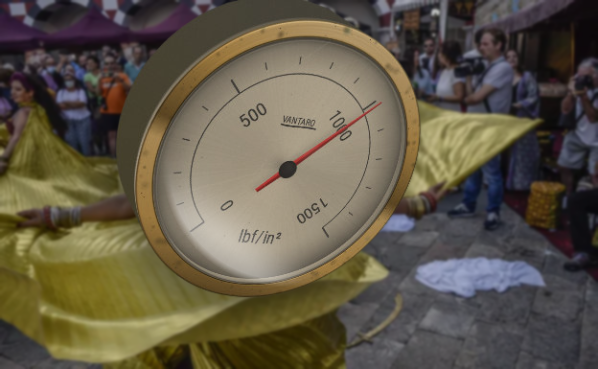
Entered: 1000 psi
